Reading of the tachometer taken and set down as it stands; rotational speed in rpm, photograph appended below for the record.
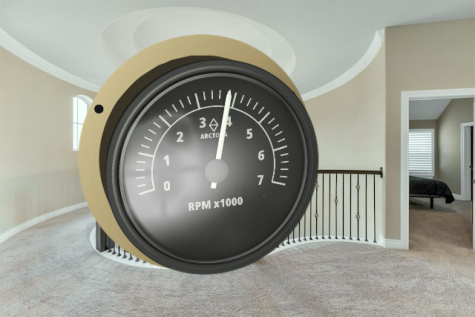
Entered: 3800 rpm
